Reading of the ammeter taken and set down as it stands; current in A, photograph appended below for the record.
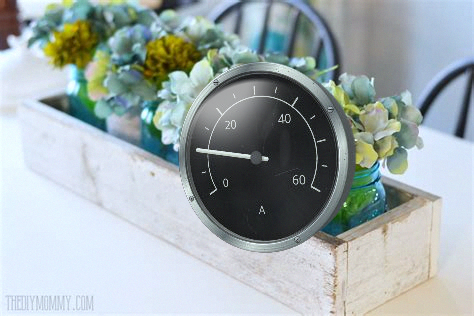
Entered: 10 A
